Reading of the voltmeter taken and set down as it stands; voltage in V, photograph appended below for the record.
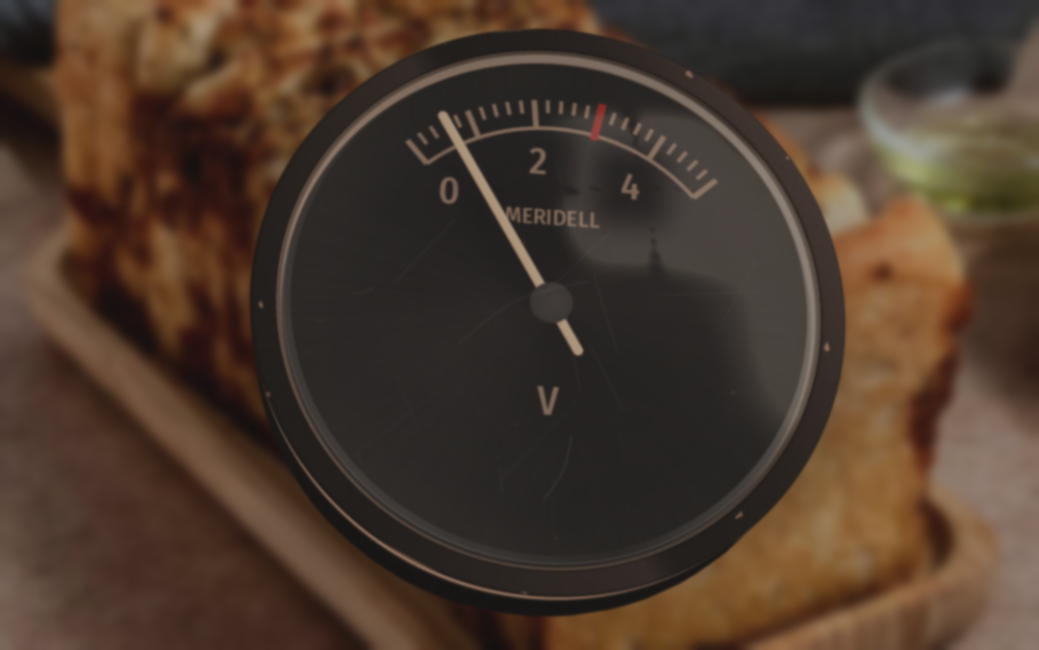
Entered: 0.6 V
